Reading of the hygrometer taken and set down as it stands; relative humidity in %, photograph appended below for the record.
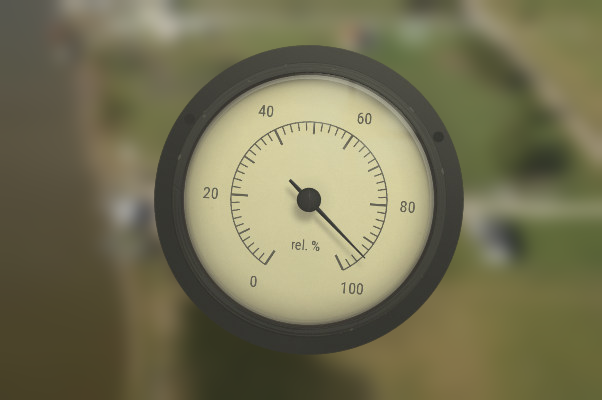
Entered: 94 %
